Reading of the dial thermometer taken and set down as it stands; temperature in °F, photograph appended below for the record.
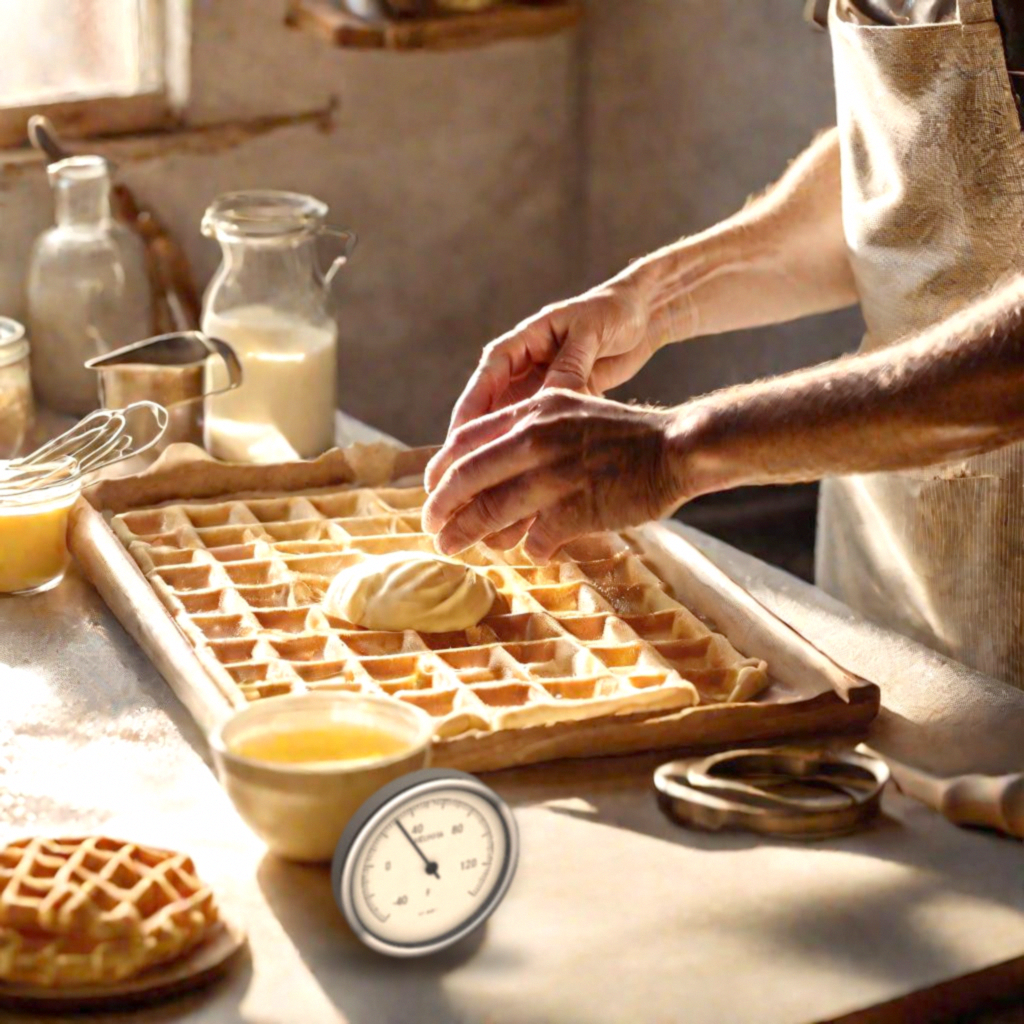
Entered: 30 °F
